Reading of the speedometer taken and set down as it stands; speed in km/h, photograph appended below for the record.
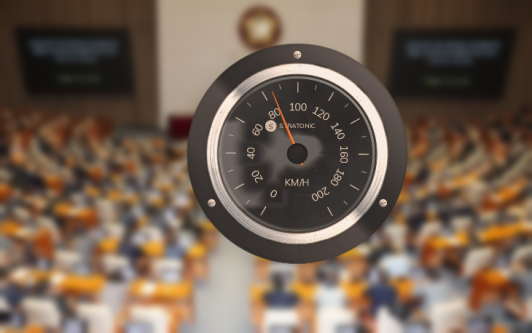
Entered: 85 km/h
